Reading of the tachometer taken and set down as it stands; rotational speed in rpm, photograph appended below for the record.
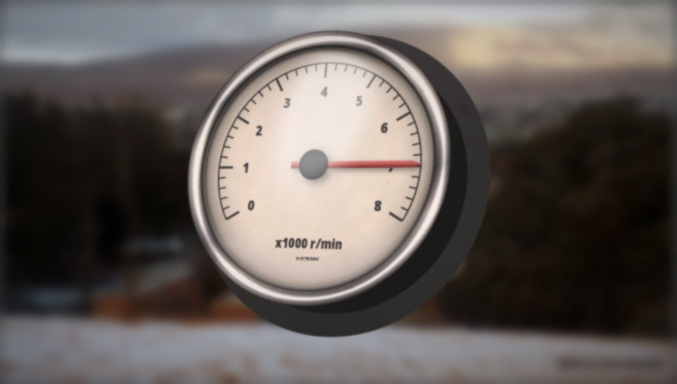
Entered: 7000 rpm
